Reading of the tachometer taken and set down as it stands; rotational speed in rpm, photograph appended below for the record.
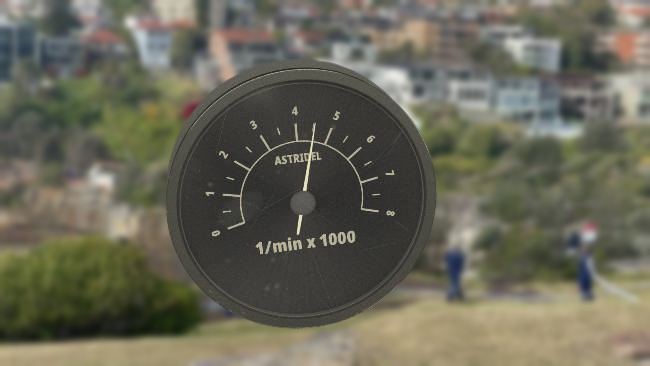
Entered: 4500 rpm
